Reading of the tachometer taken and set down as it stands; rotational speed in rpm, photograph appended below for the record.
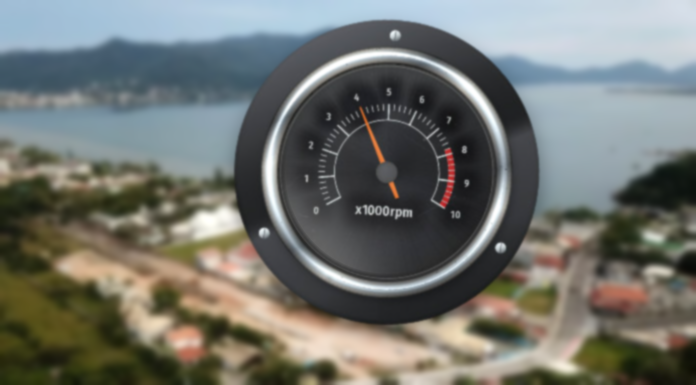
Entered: 4000 rpm
